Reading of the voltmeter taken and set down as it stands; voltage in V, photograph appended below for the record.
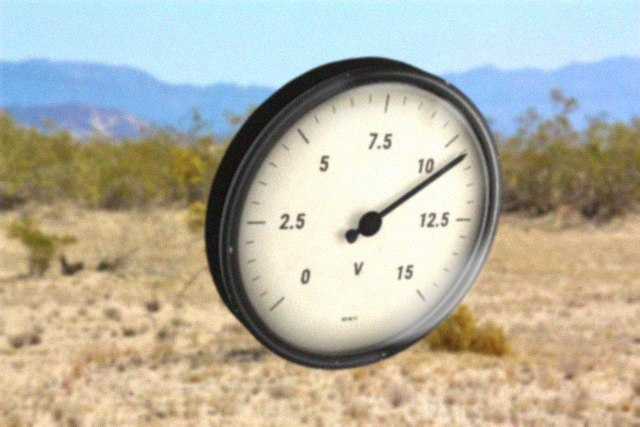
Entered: 10.5 V
